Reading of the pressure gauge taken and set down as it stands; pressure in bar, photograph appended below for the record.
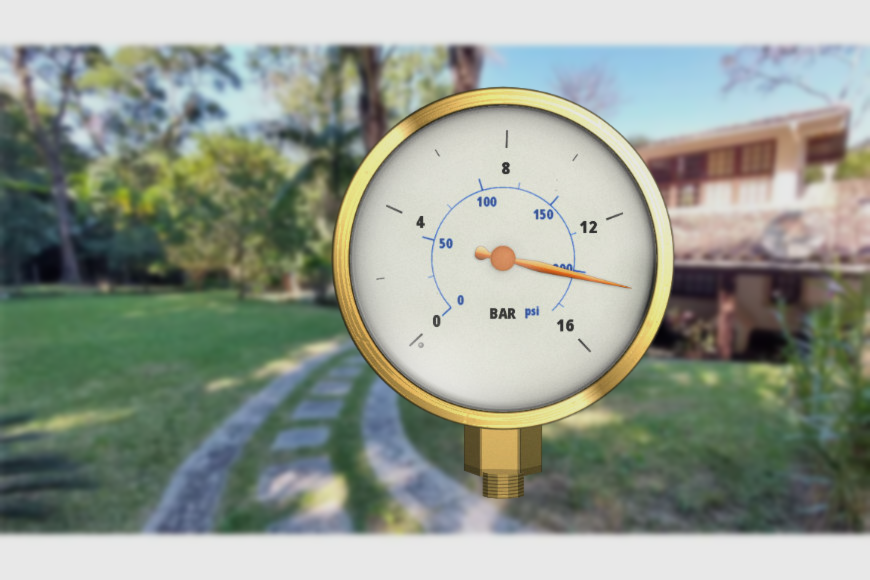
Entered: 14 bar
